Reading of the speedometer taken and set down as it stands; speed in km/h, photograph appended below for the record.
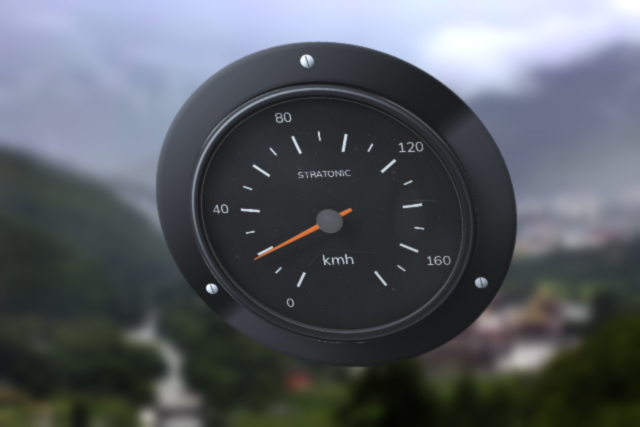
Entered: 20 km/h
